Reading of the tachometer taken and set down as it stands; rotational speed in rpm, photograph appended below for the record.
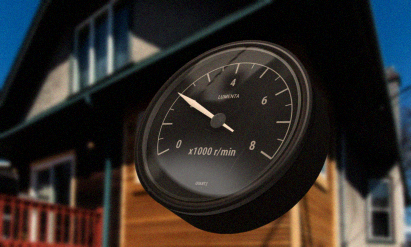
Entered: 2000 rpm
